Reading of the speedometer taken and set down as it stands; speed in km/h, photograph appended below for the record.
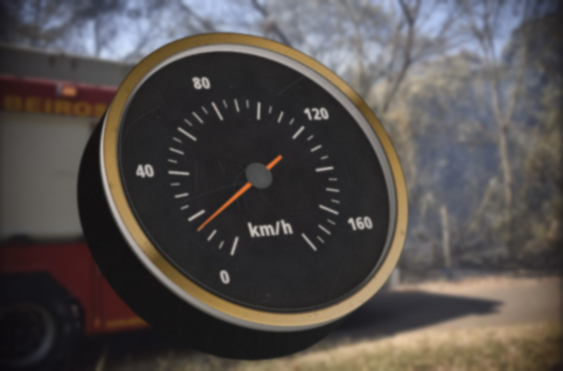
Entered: 15 km/h
